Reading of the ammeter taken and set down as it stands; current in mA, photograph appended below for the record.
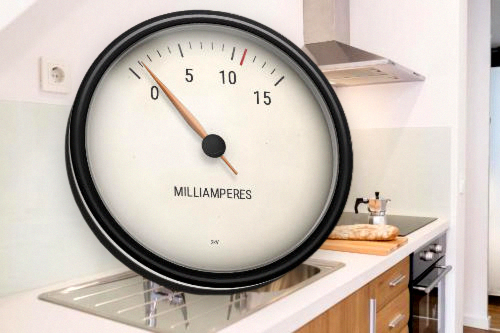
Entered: 1 mA
